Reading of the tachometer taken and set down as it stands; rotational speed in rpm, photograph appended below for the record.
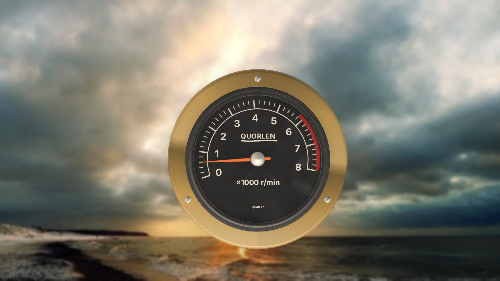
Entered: 600 rpm
